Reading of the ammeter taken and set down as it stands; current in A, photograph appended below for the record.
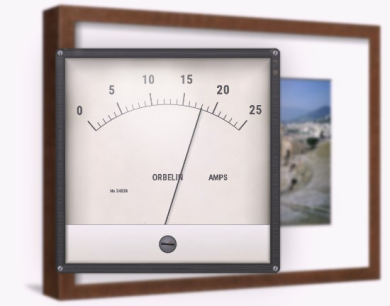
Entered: 18 A
